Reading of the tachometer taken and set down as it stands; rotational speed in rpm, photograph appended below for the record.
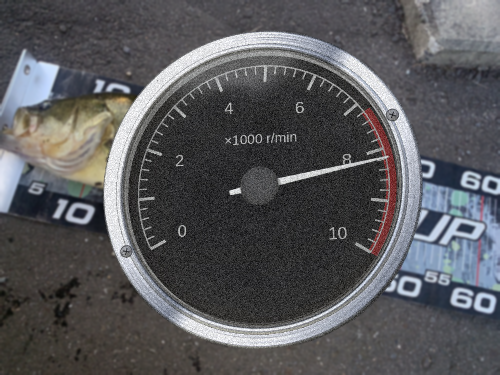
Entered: 8200 rpm
